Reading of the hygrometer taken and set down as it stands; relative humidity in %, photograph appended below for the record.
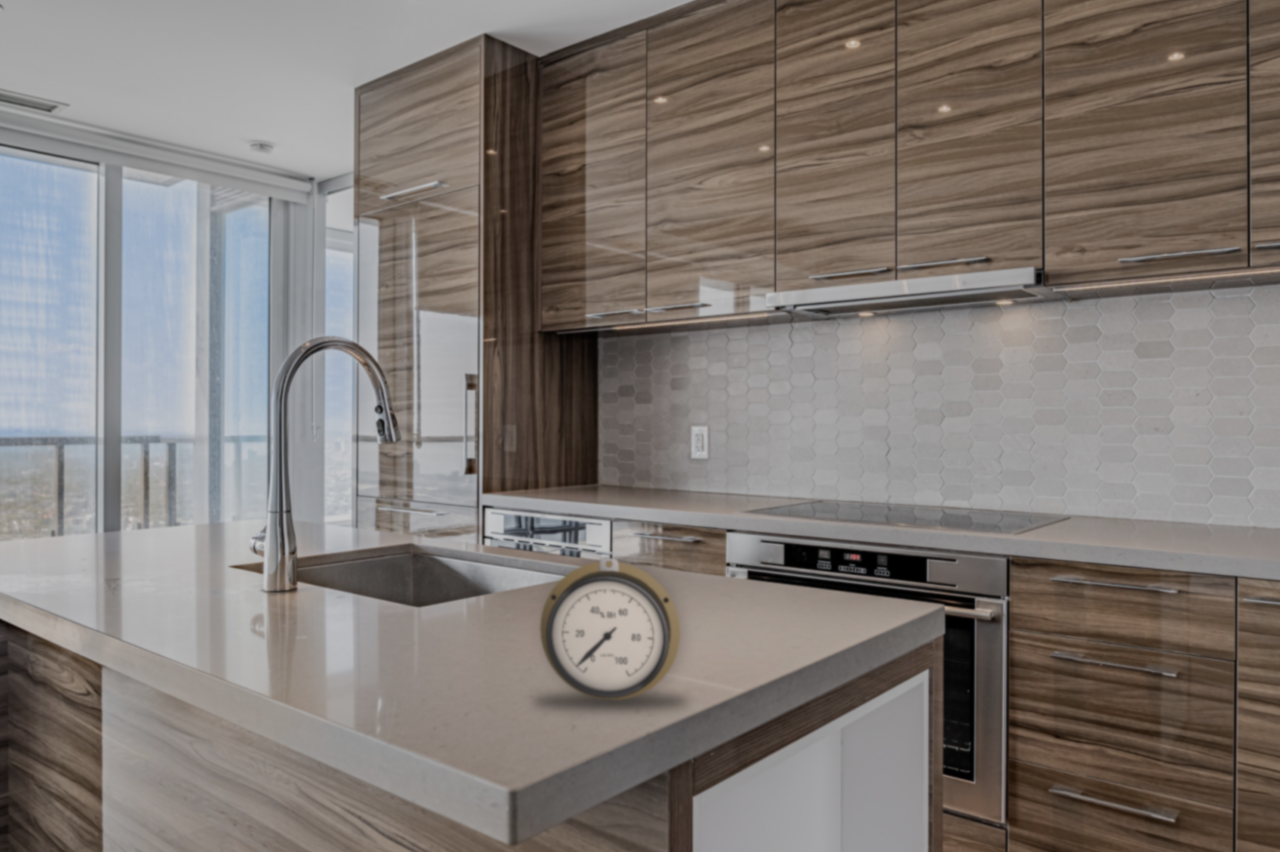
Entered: 4 %
